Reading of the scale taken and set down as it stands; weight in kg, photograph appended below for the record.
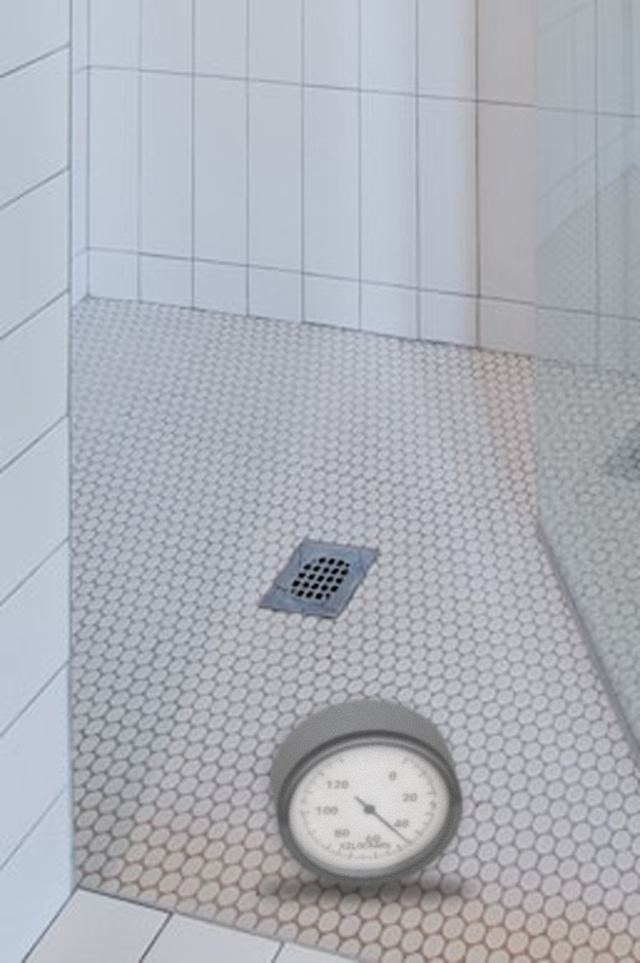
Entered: 45 kg
